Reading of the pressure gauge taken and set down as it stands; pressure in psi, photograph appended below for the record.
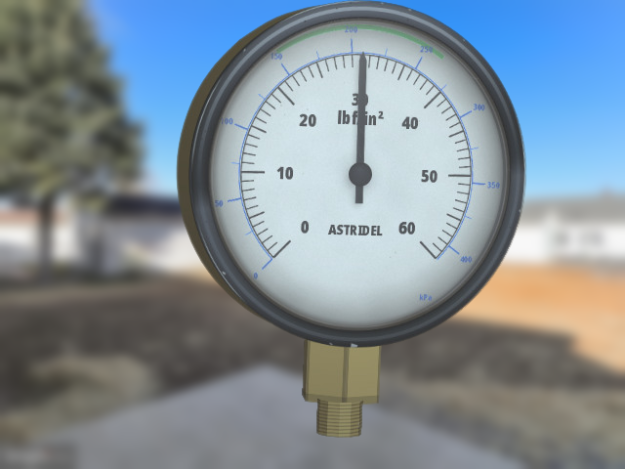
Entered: 30 psi
